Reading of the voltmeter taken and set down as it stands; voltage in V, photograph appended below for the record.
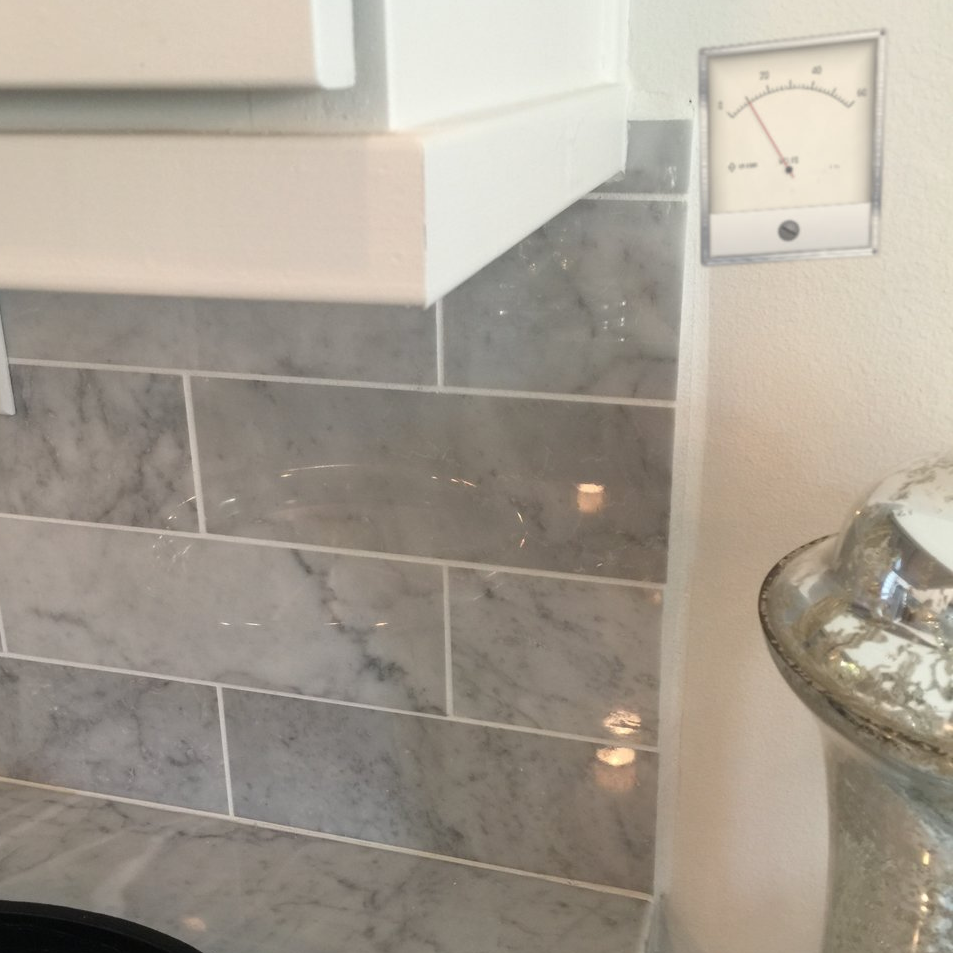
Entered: 10 V
